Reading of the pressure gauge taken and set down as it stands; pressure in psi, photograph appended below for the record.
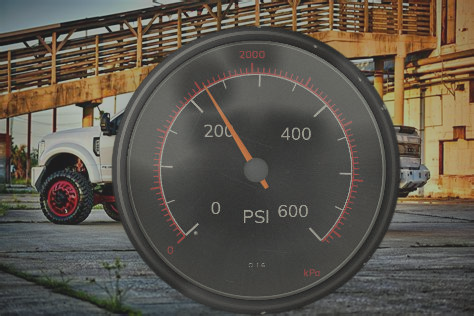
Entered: 225 psi
